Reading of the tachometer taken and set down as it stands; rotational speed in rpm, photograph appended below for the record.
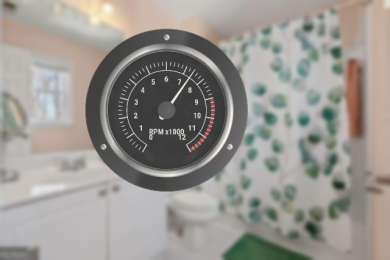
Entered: 7400 rpm
